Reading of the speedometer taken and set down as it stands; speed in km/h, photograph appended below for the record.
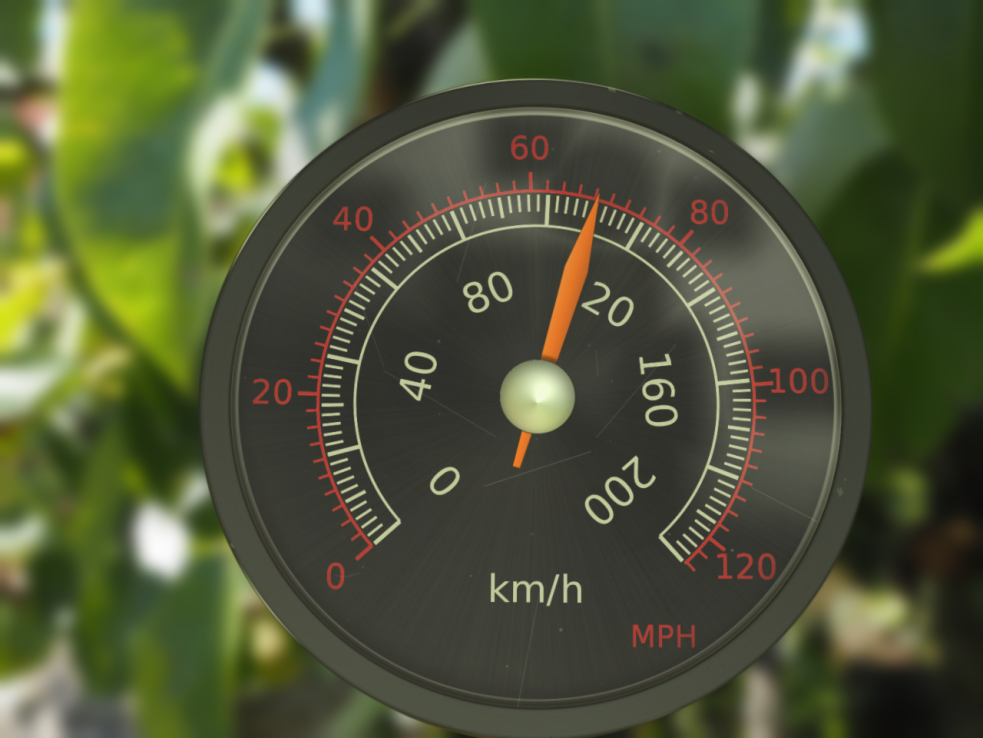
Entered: 110 km/h
